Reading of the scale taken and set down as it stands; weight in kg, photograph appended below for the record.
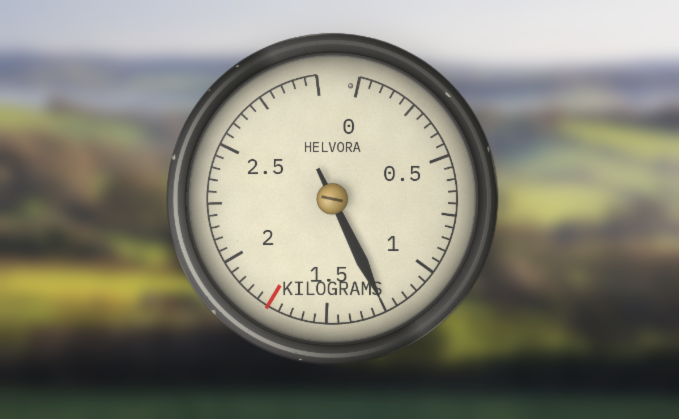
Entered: 1.25 kg
